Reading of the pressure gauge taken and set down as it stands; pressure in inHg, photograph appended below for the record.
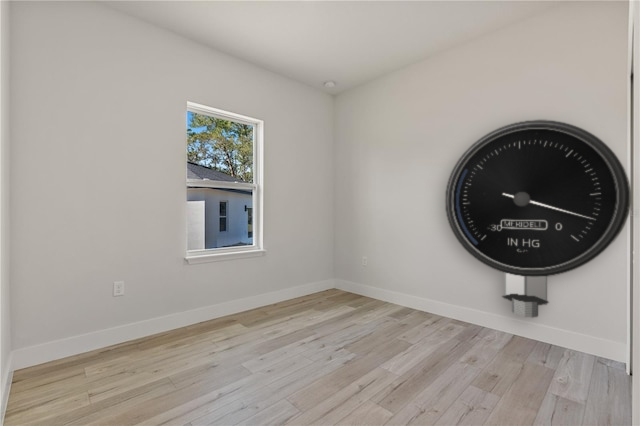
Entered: -2.5 inHg
